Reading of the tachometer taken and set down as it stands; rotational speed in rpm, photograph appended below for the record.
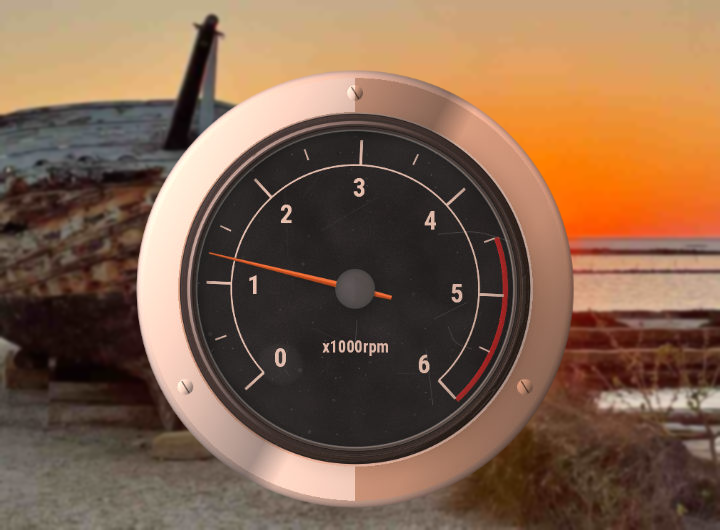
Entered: 1250 rpm
